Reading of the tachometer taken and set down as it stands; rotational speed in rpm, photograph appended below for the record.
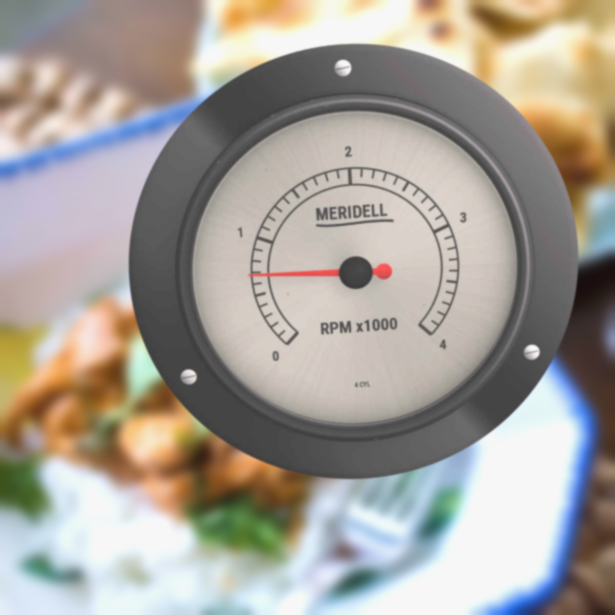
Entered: 700 rpm
